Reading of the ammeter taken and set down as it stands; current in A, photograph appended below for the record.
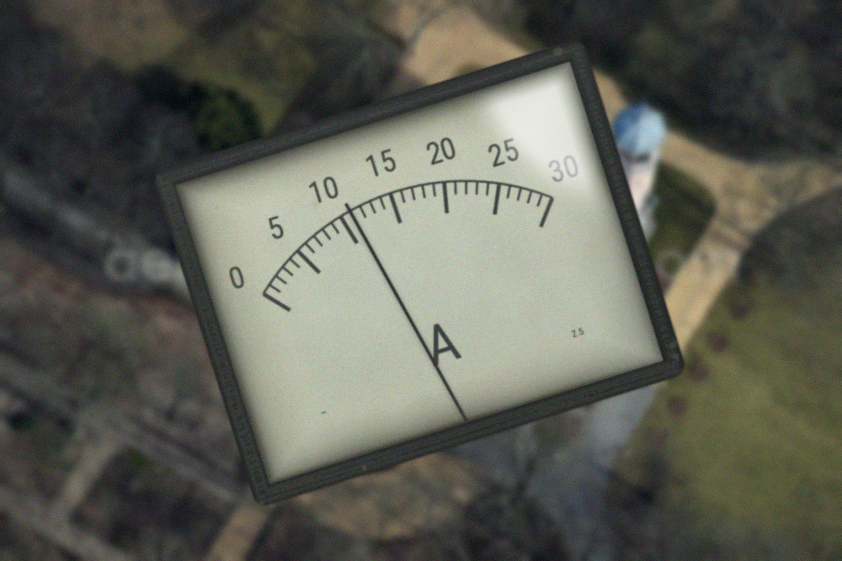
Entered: 11 A
